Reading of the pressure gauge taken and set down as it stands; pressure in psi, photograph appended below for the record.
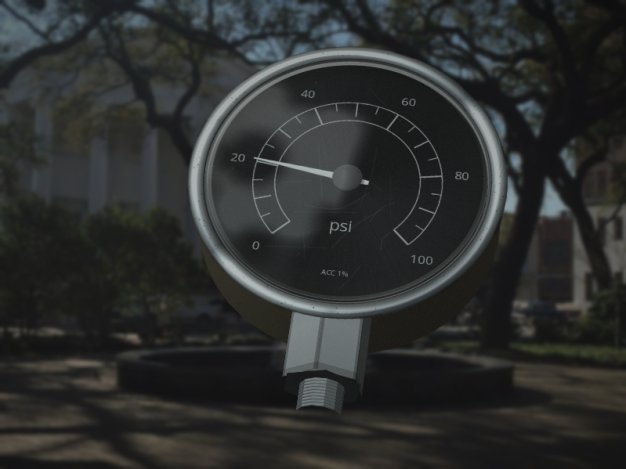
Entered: 20 psi
